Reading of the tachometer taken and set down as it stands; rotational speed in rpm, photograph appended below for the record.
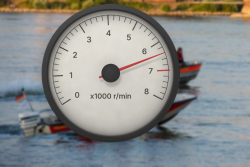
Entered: 6400 rpm
